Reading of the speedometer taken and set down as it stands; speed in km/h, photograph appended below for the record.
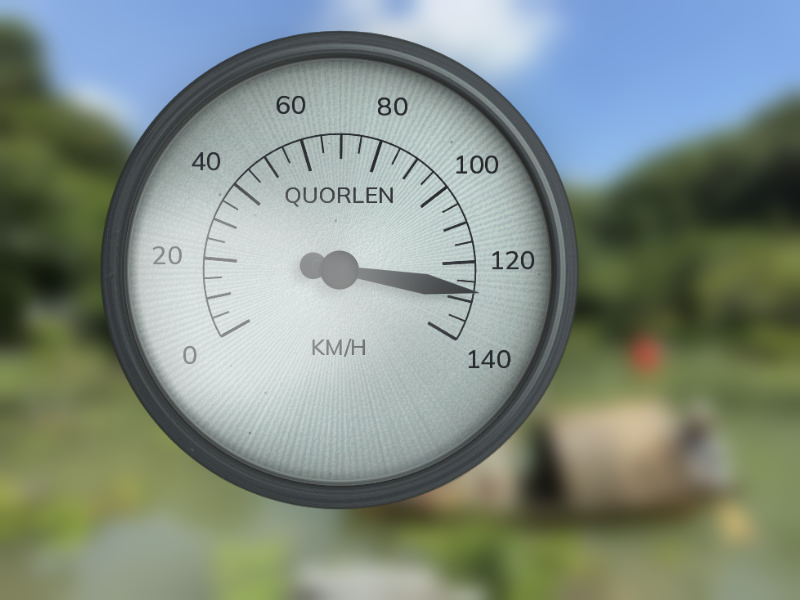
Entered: 127.5 km/h
